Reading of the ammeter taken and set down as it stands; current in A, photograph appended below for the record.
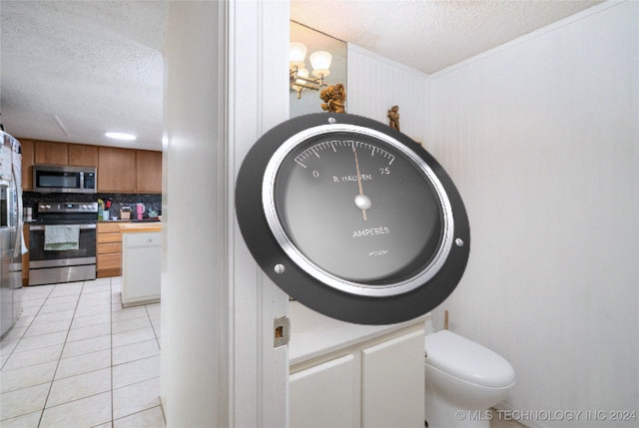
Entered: 15 A
